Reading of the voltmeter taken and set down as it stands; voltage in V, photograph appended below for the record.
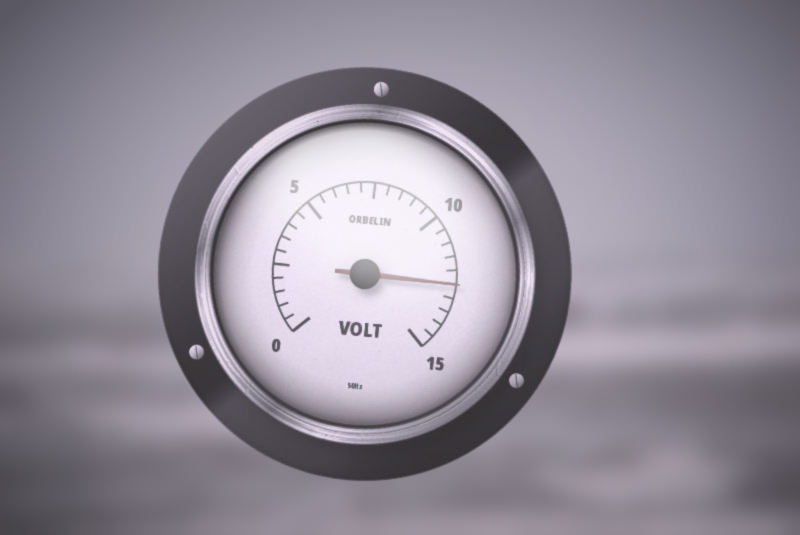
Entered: 12.5 V
